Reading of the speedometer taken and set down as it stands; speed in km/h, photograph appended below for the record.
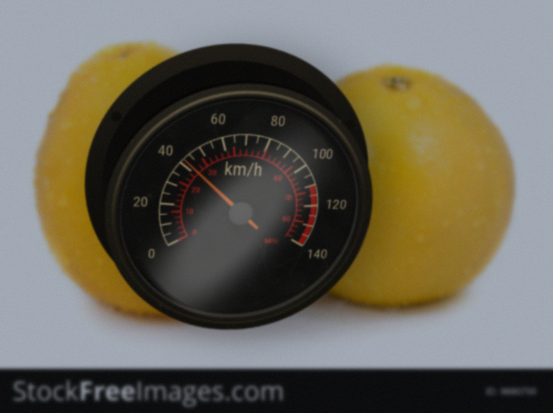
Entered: 42.5 km/h
